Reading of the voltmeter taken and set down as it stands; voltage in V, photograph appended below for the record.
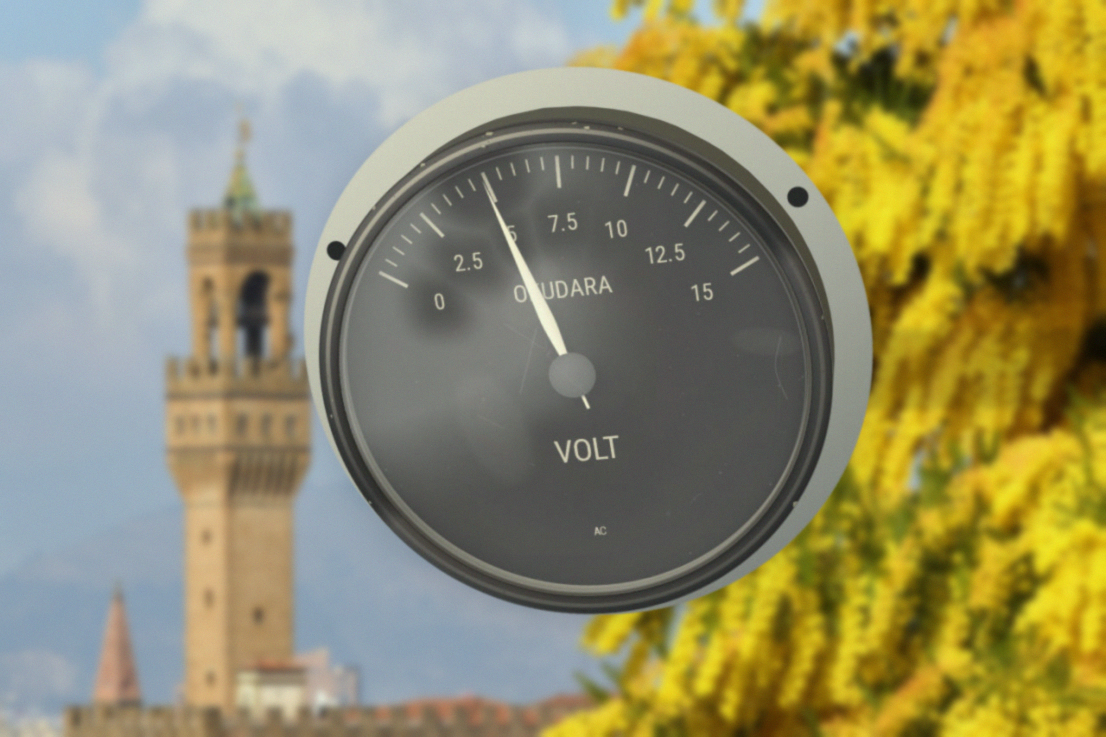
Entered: 5 V
